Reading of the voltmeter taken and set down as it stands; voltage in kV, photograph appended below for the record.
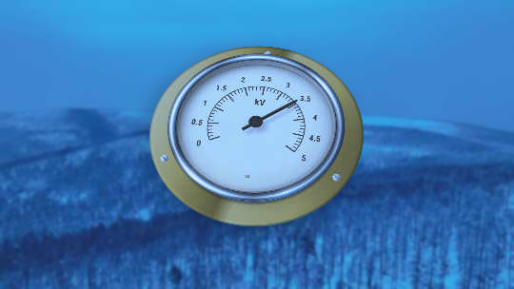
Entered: 3.5 kV
